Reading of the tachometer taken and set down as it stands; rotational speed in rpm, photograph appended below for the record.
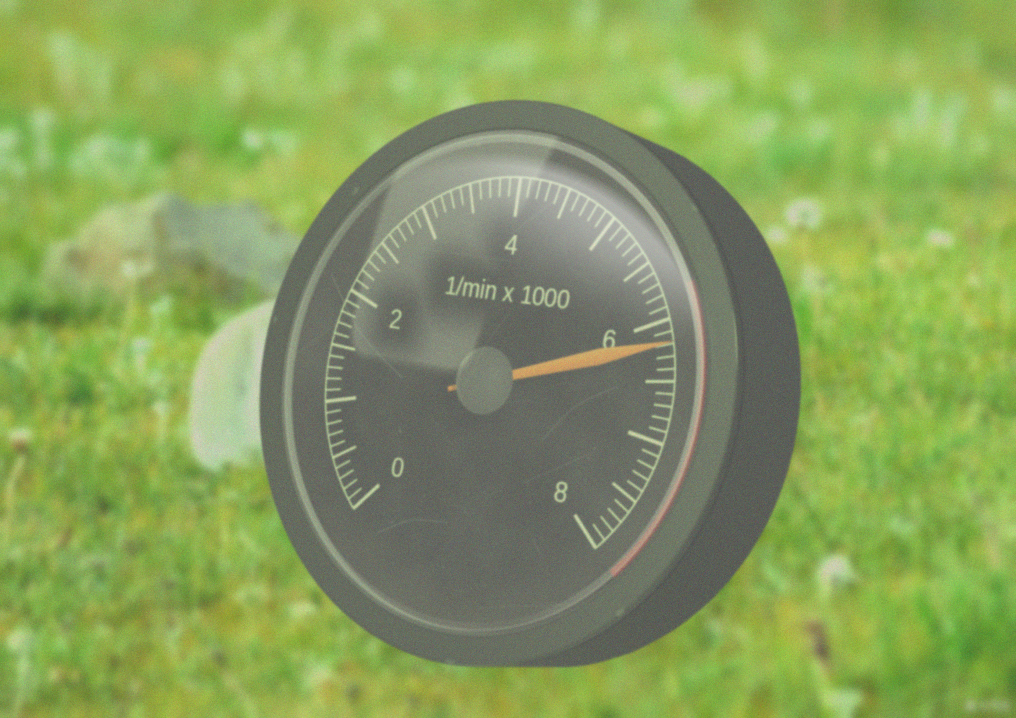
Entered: 6200 rpm
